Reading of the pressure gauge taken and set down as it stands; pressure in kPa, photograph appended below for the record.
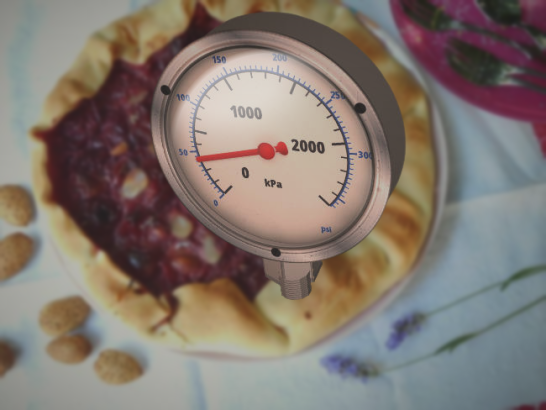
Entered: 300 kPa
